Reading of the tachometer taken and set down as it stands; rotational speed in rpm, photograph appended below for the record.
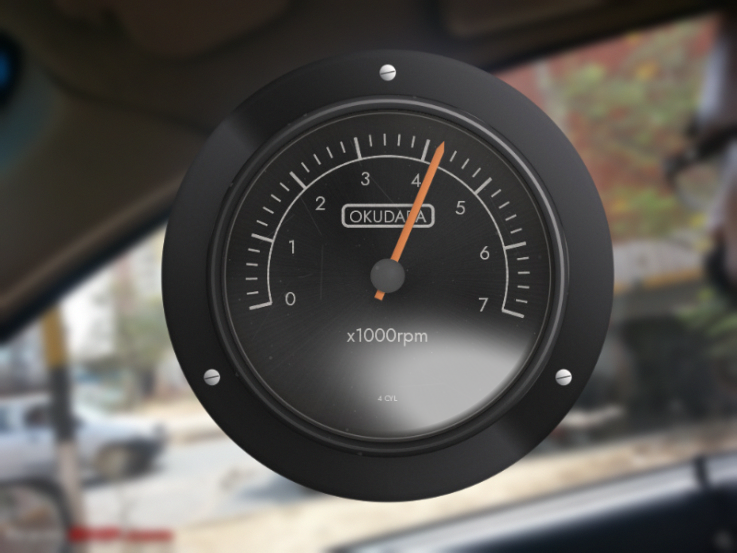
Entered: 4200 rpm
